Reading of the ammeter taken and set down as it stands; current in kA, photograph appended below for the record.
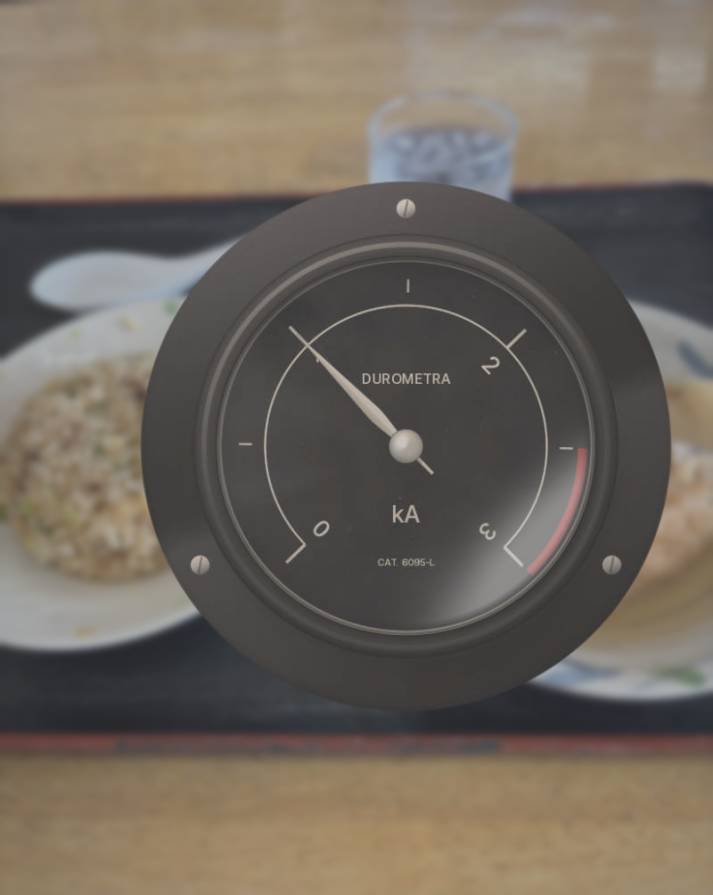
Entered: 1 kA
